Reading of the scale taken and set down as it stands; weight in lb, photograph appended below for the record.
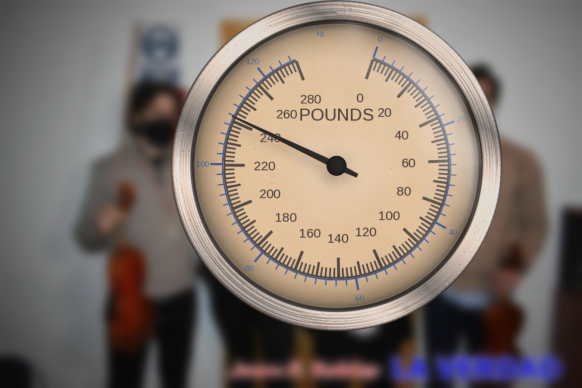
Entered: 242 lb
